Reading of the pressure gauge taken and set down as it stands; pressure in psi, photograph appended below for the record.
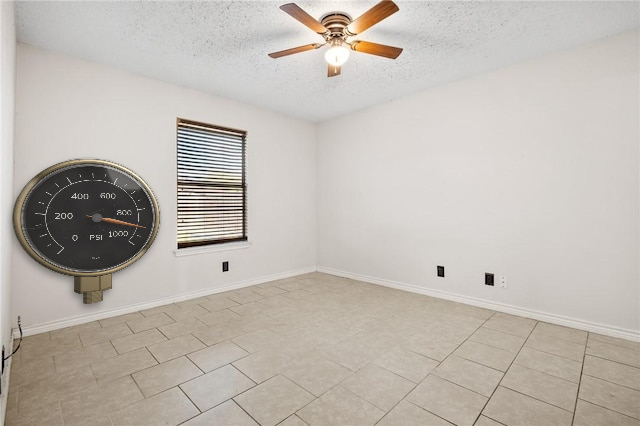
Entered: 900 psi
